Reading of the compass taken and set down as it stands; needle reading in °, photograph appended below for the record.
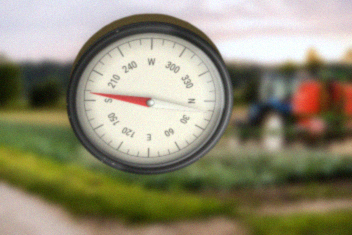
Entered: 190 °
